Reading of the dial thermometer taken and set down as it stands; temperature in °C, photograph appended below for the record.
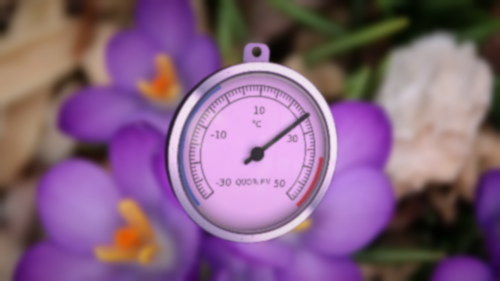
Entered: 25 °C
